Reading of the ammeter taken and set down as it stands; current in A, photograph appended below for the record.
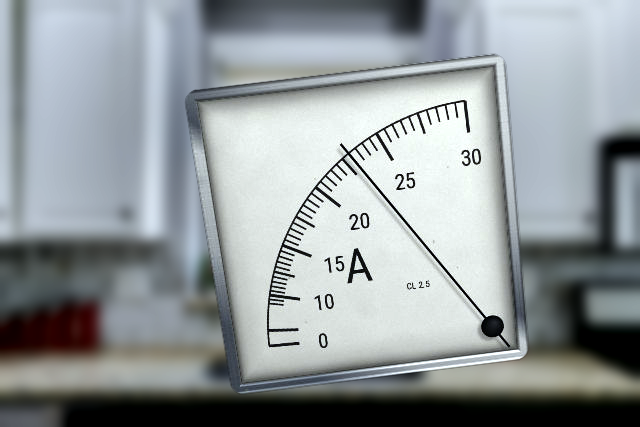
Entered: 23 A
